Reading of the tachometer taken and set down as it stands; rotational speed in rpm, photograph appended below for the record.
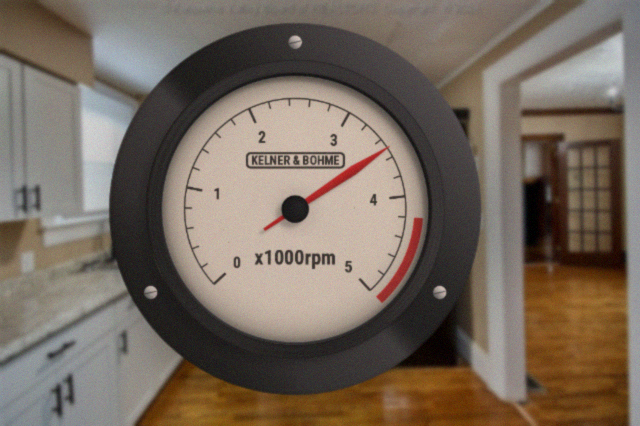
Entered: 3500 rpm
